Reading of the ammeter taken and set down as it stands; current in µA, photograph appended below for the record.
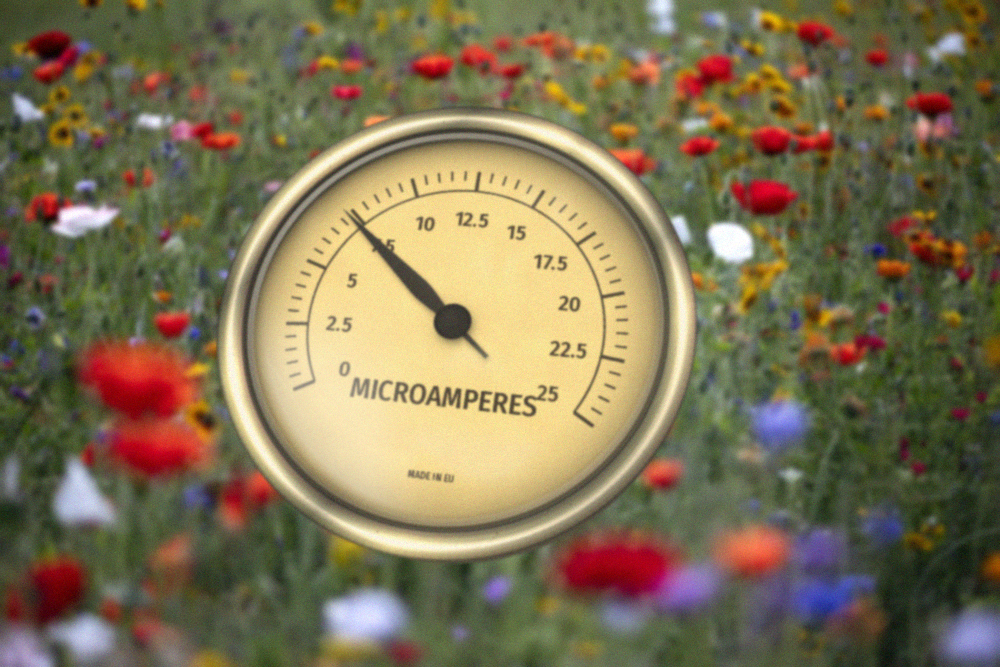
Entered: 7.25 µA
